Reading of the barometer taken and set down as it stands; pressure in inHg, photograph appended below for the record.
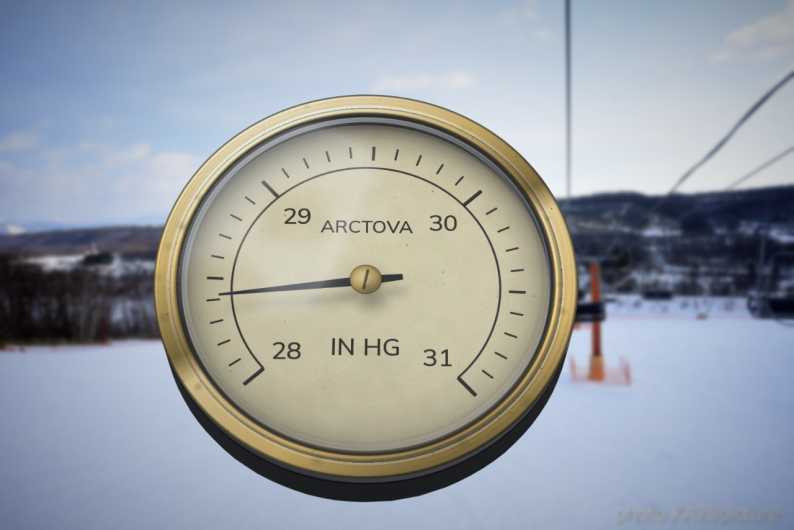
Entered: 28.4 inHg
